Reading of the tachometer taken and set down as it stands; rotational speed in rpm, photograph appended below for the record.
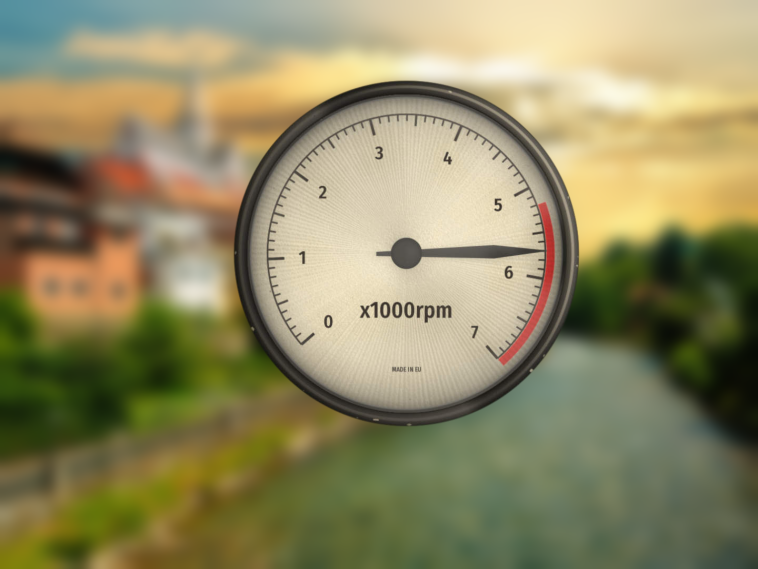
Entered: 5700 rpm
